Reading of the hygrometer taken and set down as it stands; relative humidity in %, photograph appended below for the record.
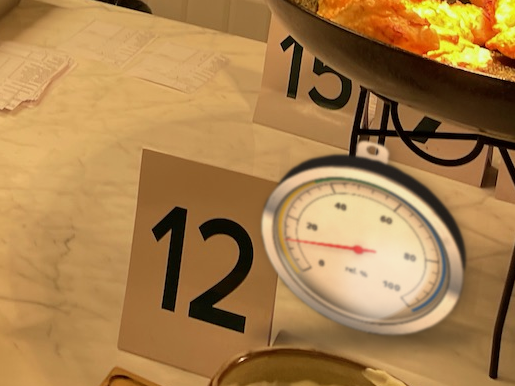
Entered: 12 %
